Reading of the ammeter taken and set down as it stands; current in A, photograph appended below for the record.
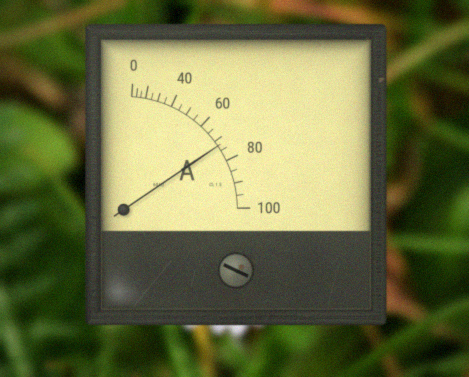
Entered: 72.5 A
